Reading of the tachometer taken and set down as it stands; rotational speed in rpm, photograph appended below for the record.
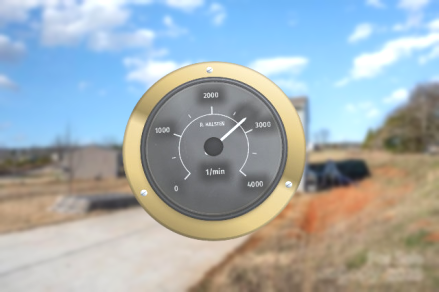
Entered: 2750 rpm
